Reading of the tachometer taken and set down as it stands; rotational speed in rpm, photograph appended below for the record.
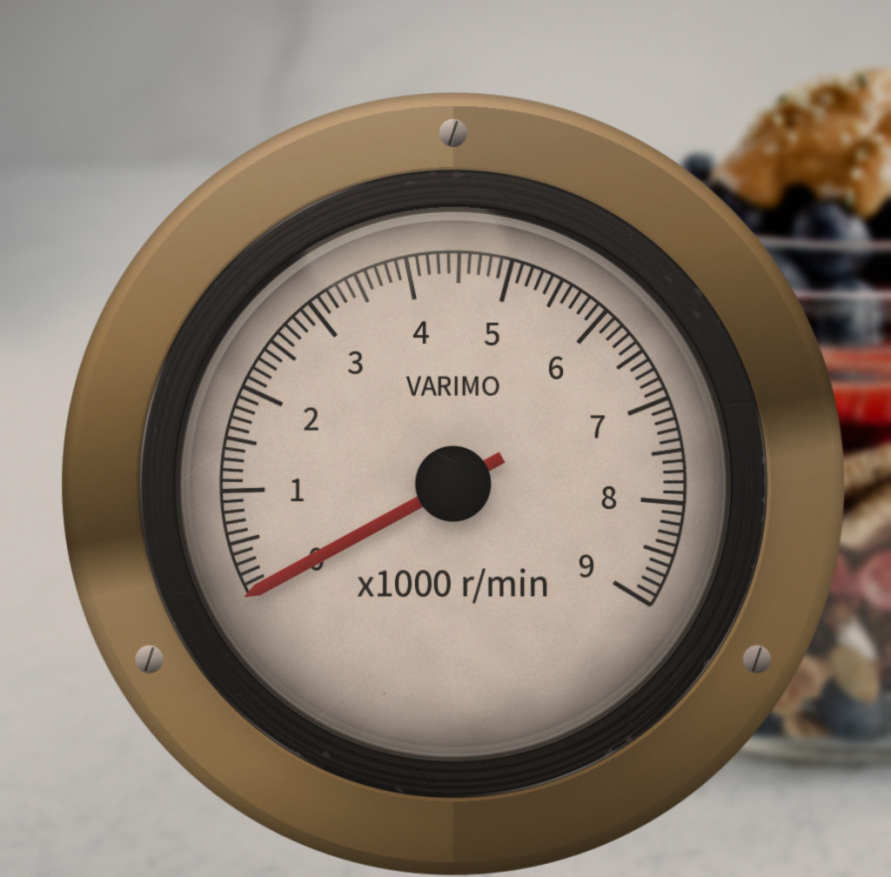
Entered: 0 rpm
